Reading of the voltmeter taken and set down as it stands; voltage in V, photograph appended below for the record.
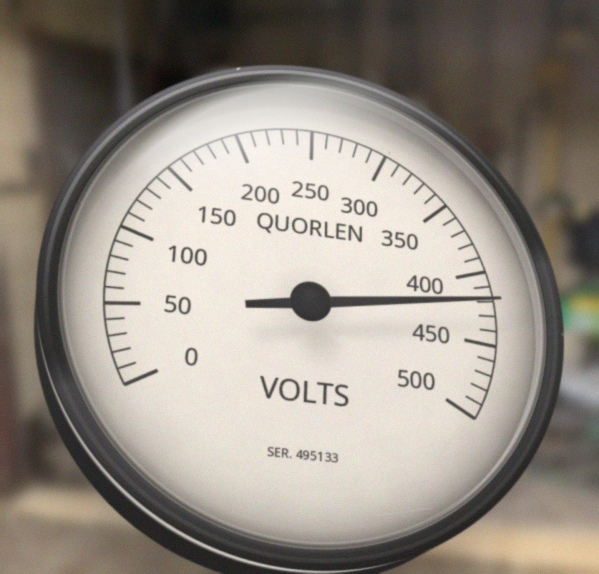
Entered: 420 V
